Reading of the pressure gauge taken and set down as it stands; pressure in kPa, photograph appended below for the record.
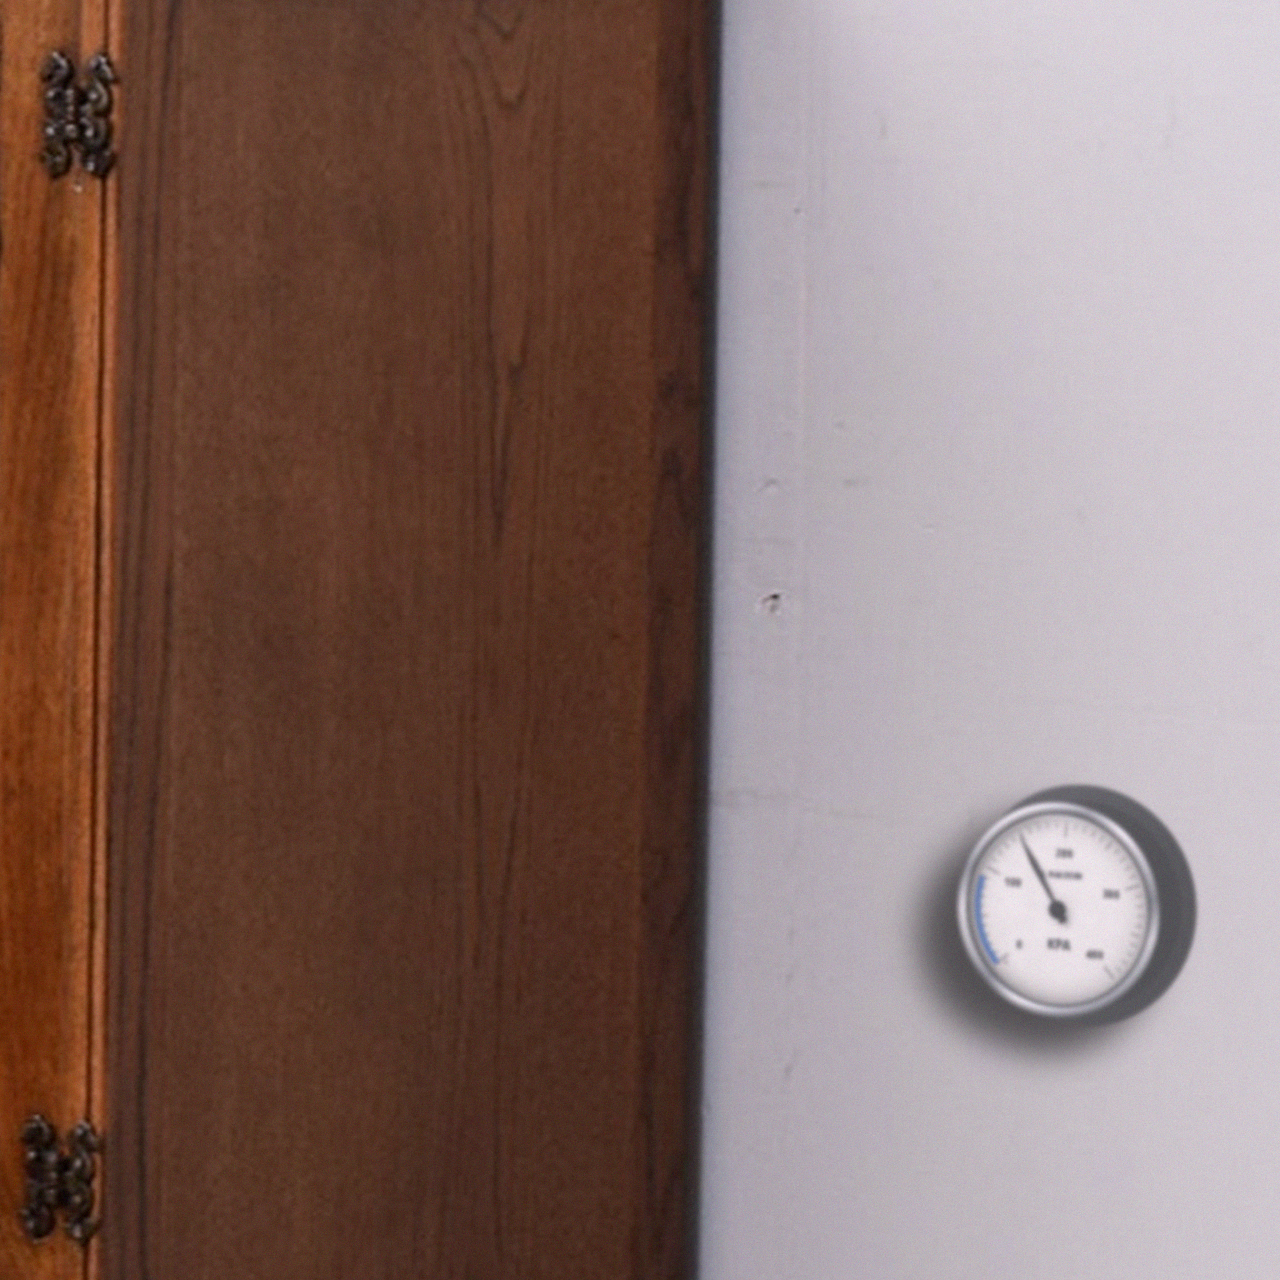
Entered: 150 kPa
